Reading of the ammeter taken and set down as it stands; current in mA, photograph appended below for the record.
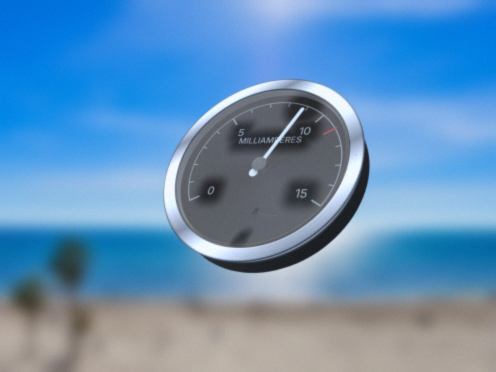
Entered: 9 mA
